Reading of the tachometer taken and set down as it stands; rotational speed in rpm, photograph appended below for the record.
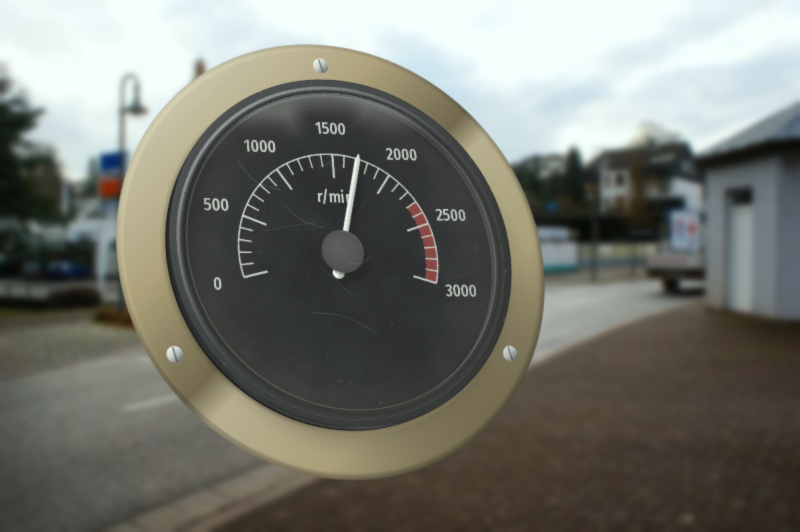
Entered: 1700 rpm
